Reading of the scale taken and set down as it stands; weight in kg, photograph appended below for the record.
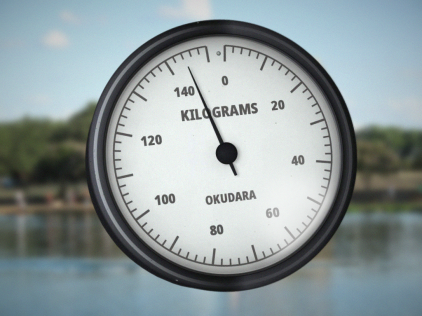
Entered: 144 kg
